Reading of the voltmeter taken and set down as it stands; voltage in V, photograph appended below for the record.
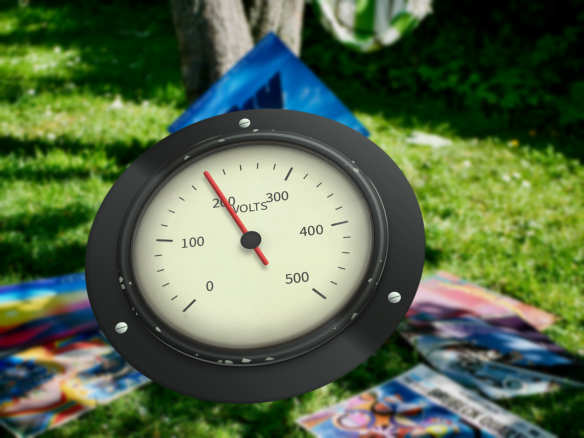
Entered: 200 V
